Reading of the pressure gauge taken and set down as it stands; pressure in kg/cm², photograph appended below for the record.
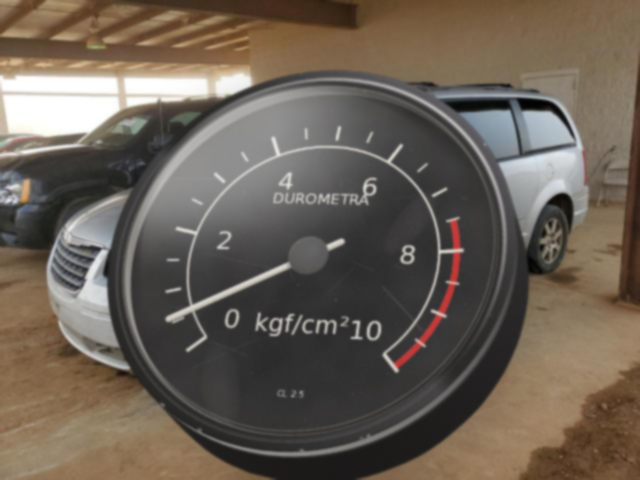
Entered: 0.5 kg/cm²
